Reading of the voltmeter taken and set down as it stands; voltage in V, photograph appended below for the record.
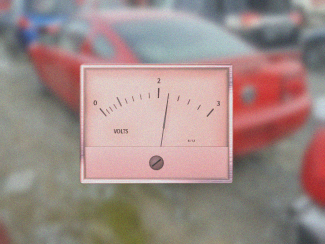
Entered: 2.2 V
